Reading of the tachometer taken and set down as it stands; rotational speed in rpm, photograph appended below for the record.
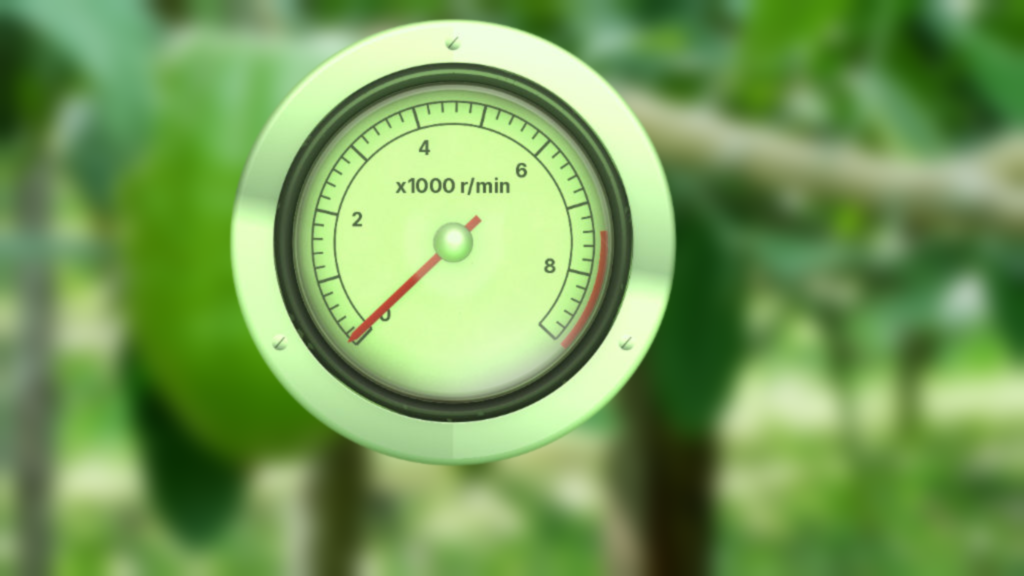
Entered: 100 rpm
